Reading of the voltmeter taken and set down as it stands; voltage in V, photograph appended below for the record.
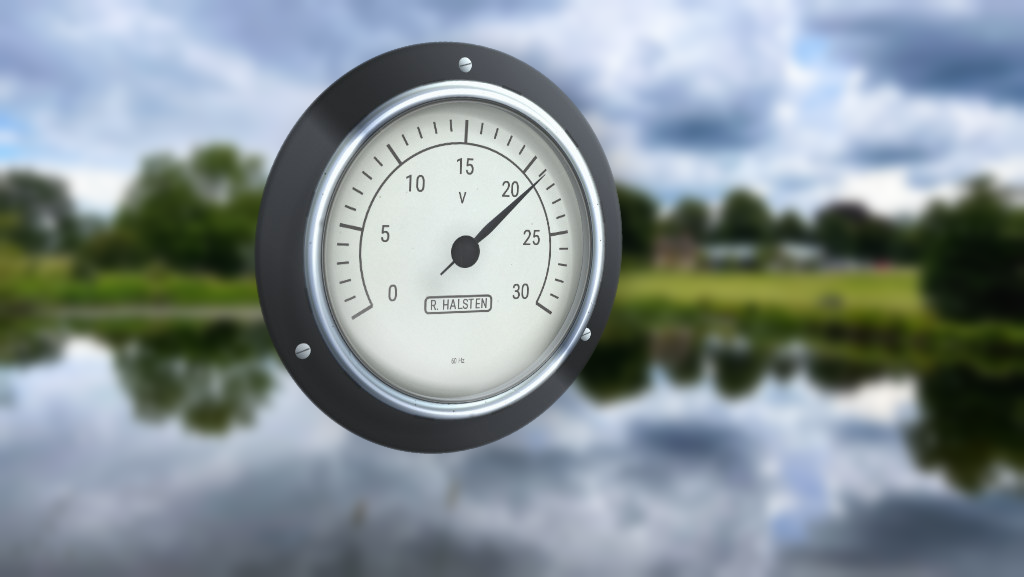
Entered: 21 V
